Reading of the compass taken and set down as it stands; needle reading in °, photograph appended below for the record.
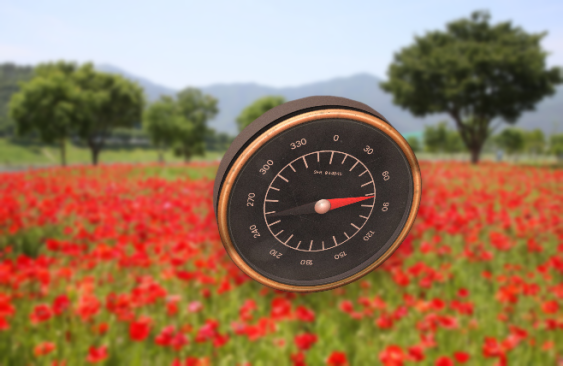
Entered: 75 °
